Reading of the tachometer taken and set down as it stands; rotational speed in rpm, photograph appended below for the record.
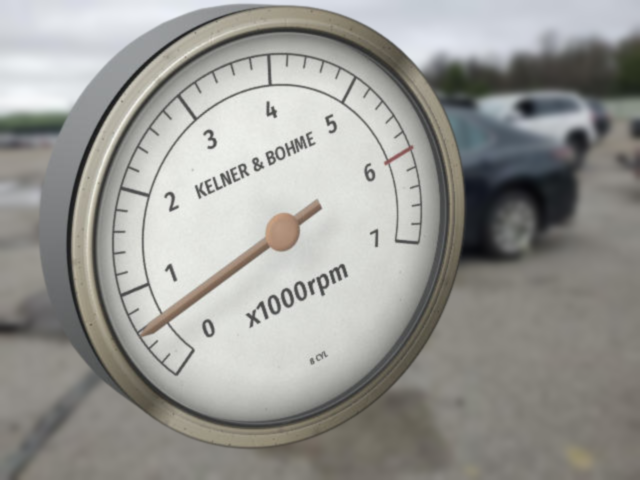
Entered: 600 rpm
